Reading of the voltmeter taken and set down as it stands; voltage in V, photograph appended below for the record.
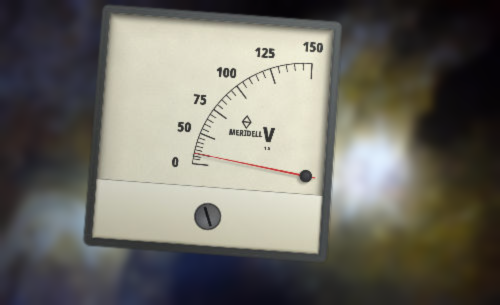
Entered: 25 V
